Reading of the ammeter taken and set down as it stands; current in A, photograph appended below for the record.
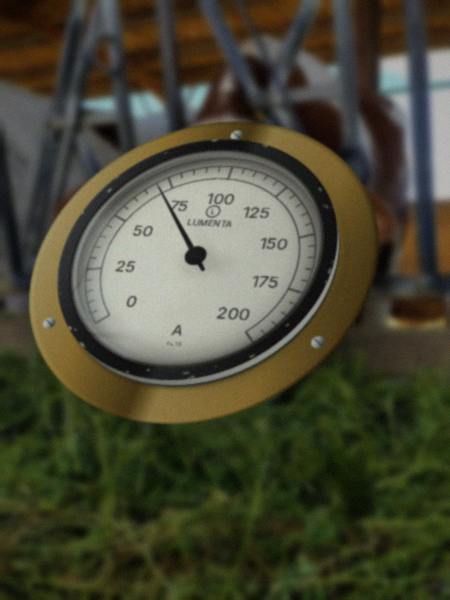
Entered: 70 A
